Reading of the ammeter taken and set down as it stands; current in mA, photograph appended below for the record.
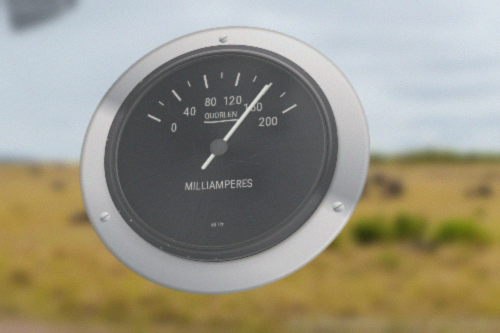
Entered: 160 mA
